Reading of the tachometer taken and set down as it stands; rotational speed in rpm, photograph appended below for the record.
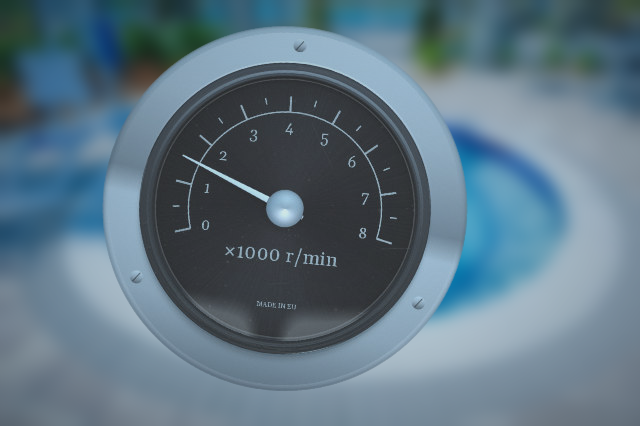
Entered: 1500 rpm
